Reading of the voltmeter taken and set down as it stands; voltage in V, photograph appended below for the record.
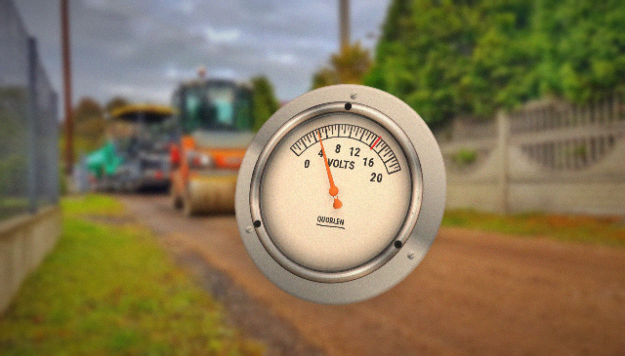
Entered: 5 V
